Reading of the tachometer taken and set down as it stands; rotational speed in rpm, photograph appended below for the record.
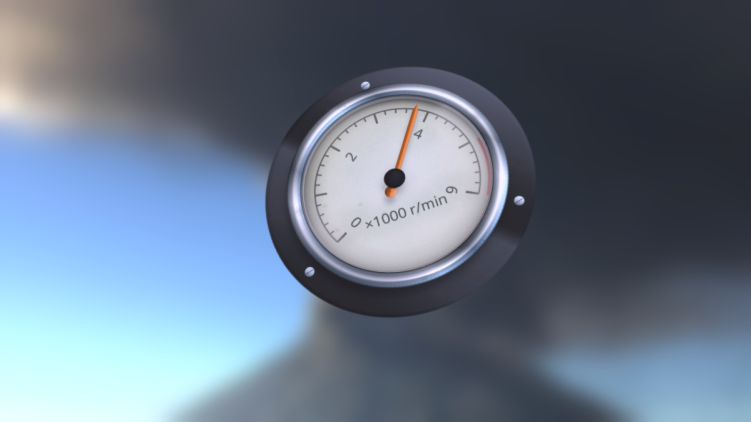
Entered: 3800 rpm
